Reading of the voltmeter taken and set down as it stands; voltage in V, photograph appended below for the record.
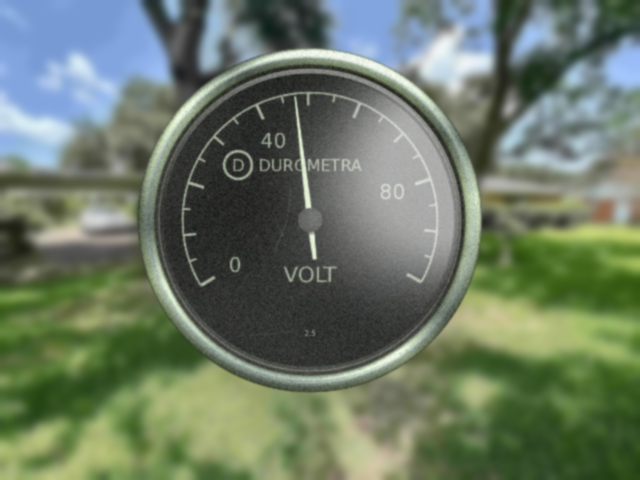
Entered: 47.5 V
